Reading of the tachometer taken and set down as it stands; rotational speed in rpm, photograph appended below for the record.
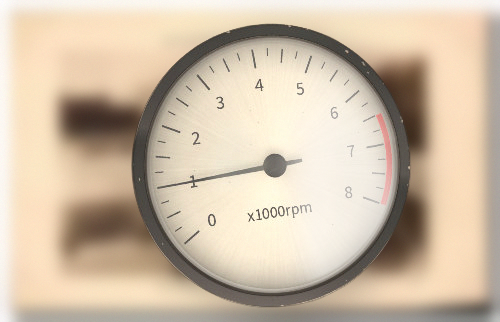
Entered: 1000 rpm
